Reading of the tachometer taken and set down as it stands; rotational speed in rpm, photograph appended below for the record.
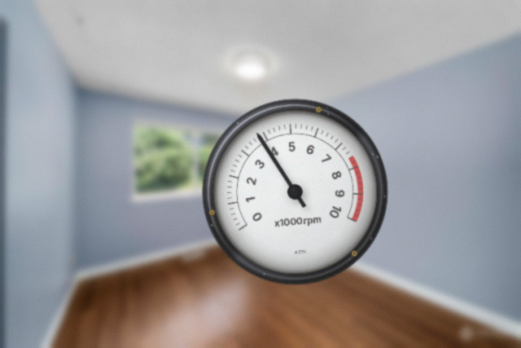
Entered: 3800 rpm
